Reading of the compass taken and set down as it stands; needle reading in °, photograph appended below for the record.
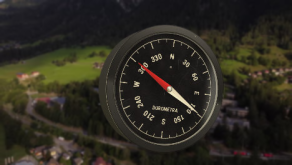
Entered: 300 °
